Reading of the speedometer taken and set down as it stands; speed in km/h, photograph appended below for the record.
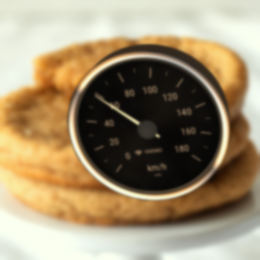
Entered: 60 km/h
